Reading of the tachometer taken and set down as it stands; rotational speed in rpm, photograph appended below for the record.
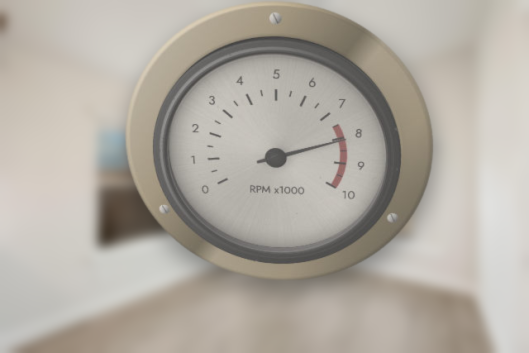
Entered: 8000 rpm
